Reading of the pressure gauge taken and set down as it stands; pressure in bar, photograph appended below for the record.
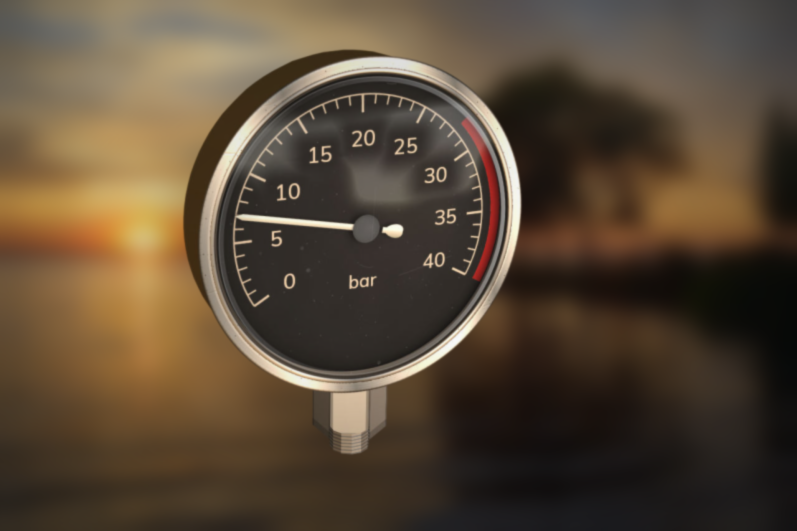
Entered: 7 bar
